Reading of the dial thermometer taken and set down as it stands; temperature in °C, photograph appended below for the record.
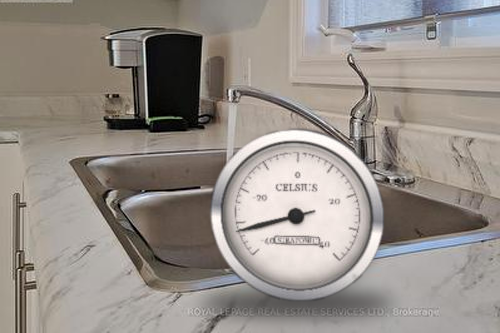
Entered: -32 °C
